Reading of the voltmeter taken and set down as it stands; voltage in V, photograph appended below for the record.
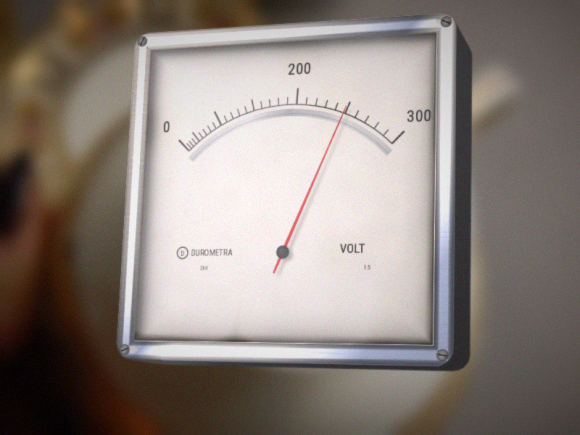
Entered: 250 V
